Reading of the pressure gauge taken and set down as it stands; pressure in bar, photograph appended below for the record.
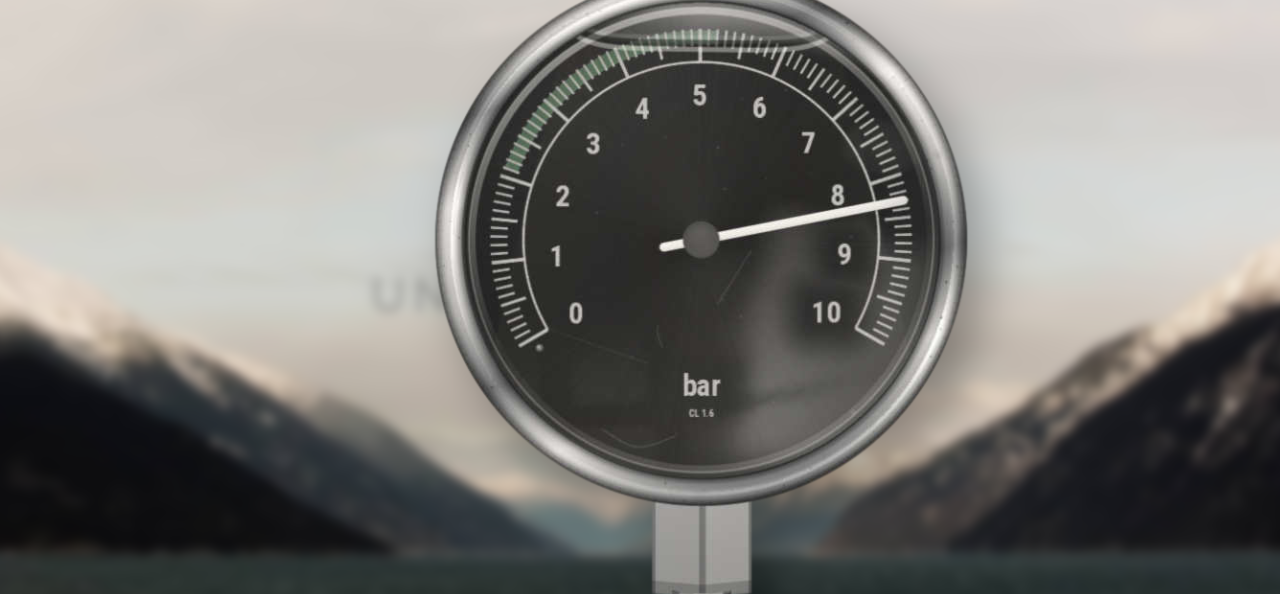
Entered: 8.3 bar
